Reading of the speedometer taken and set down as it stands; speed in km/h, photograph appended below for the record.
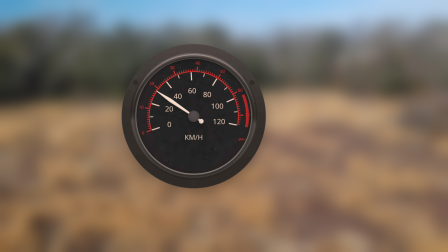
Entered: 30 km/h
